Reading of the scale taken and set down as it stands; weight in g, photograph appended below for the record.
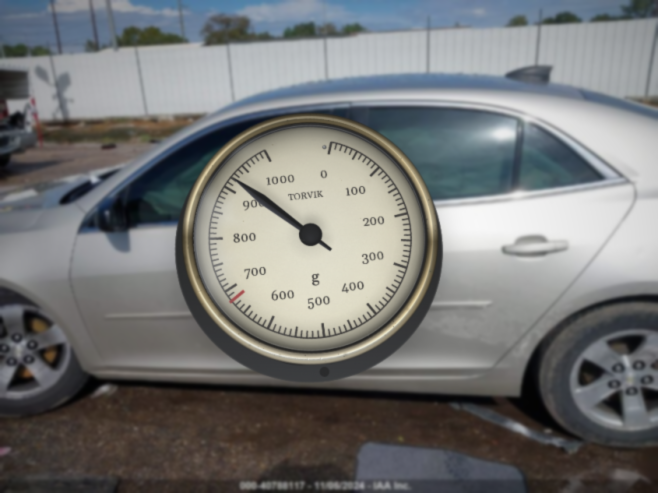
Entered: 920 g
